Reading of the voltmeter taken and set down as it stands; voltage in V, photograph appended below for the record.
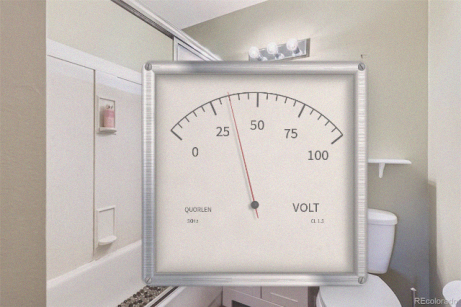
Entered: 35 V
